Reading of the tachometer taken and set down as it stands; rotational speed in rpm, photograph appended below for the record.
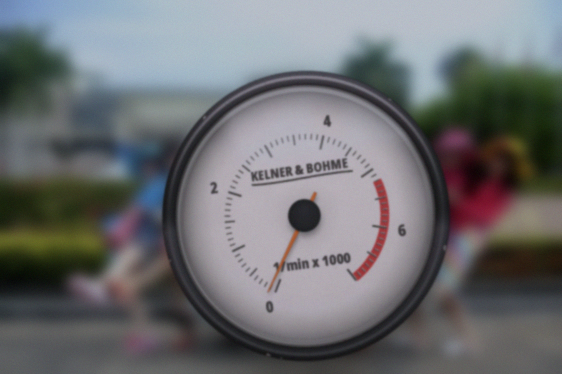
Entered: 100 rpm
